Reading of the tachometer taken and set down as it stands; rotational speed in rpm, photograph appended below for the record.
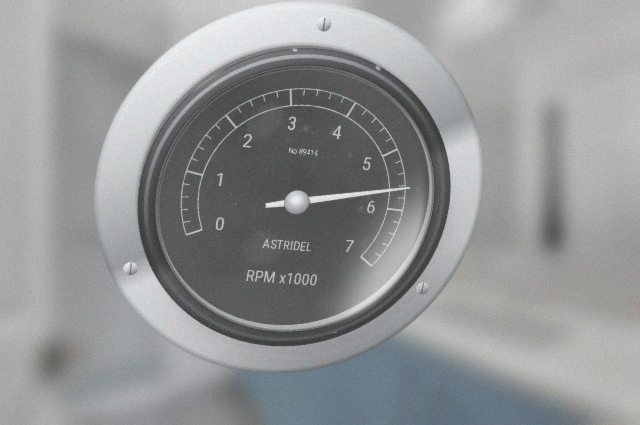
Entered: 5600 rpm
